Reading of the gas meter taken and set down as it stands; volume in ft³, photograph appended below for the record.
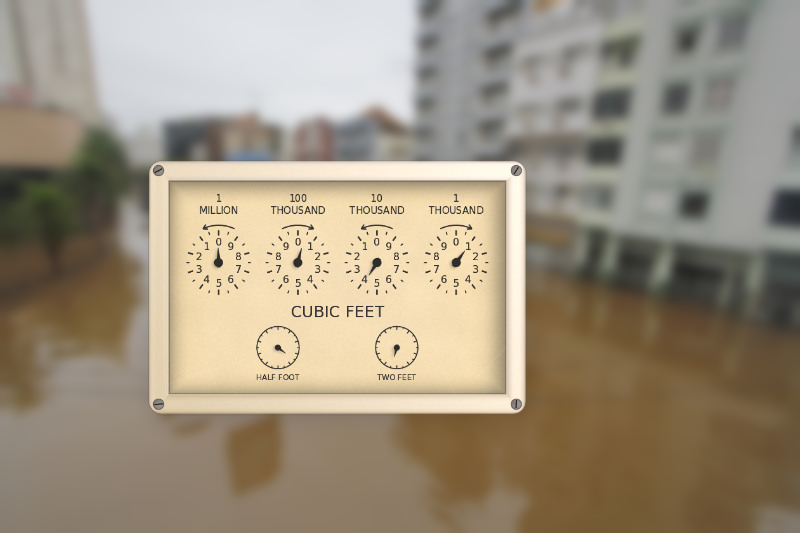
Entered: 4100 ft³
